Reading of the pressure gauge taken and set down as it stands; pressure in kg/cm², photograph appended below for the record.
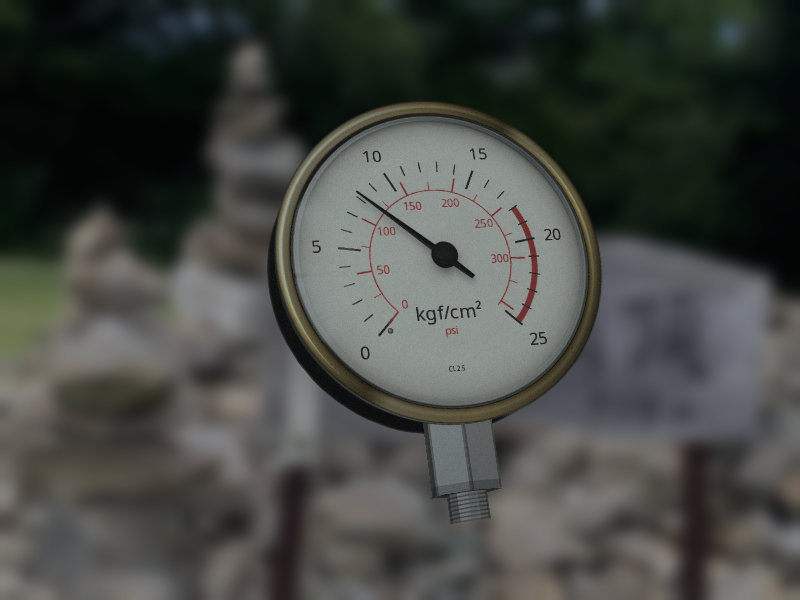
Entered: 8 kg/cm²
